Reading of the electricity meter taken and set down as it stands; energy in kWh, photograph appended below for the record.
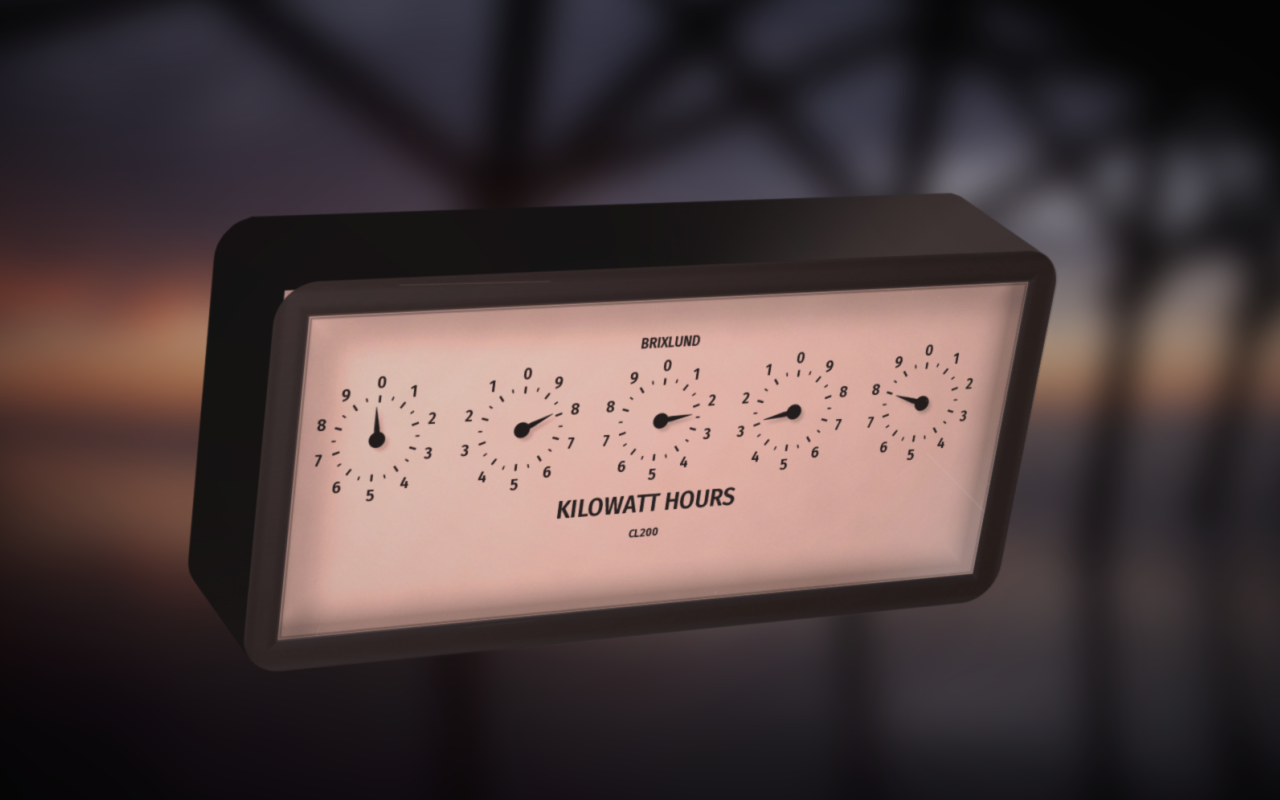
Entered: 98228 kWh
